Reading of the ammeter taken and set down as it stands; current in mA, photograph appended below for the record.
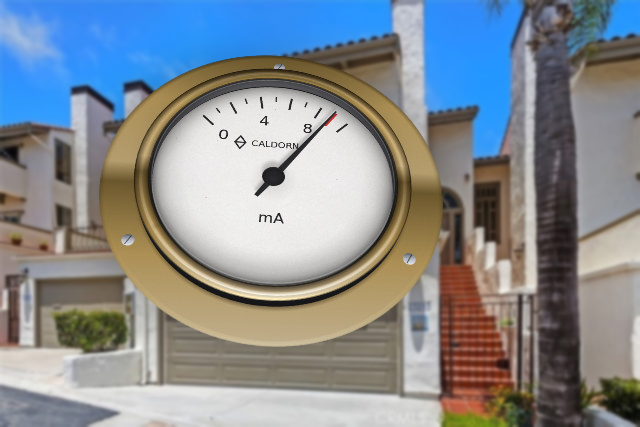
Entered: 9 mA
